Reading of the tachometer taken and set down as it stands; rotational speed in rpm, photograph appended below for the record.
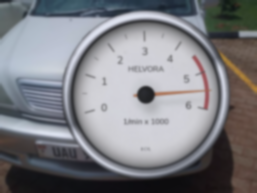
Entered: 5500 rpm
